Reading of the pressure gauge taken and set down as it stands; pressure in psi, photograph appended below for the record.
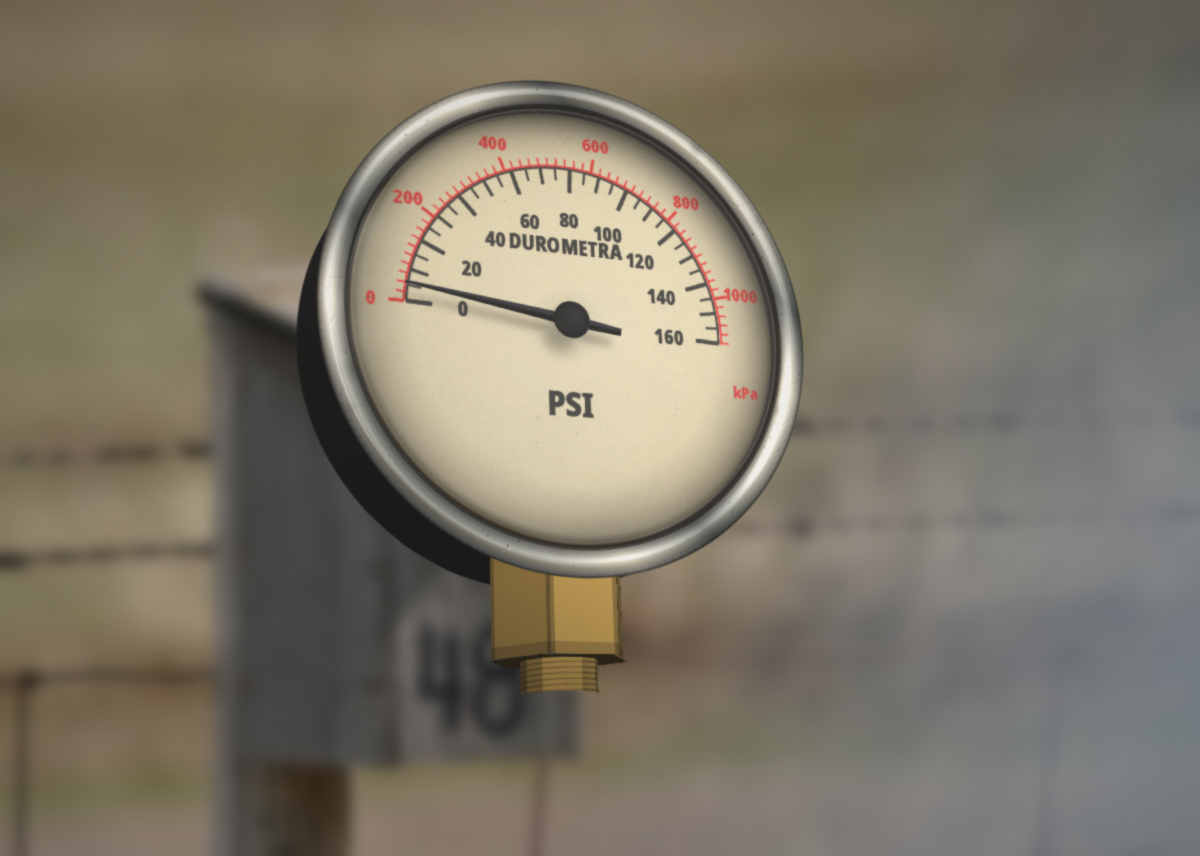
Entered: 5 psi
